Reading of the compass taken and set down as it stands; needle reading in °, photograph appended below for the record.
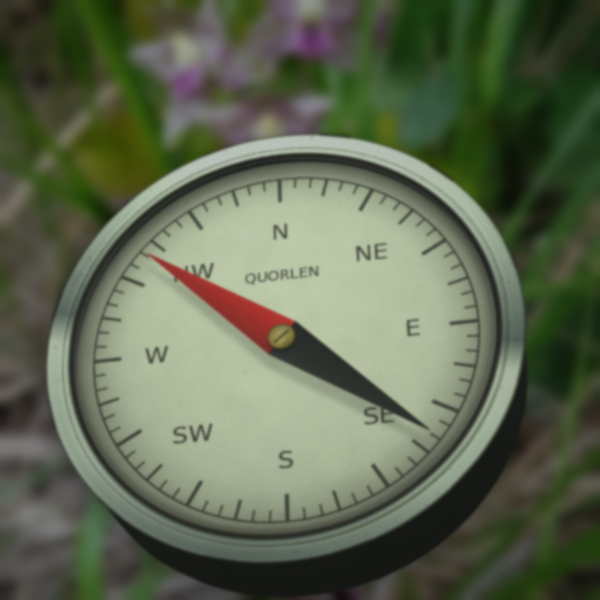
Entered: 310 °
